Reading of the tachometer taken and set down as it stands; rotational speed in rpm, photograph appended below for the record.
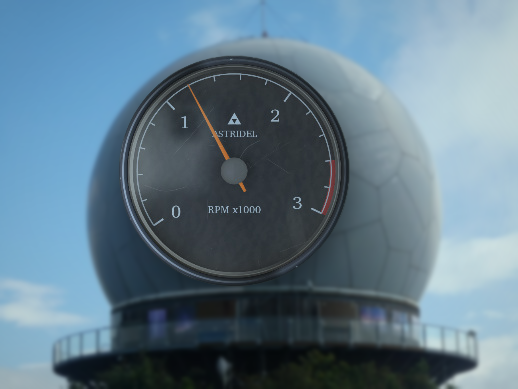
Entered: 1200 rpm
